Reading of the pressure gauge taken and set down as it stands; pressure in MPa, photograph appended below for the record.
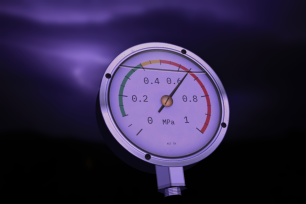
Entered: 0.65 MPa
